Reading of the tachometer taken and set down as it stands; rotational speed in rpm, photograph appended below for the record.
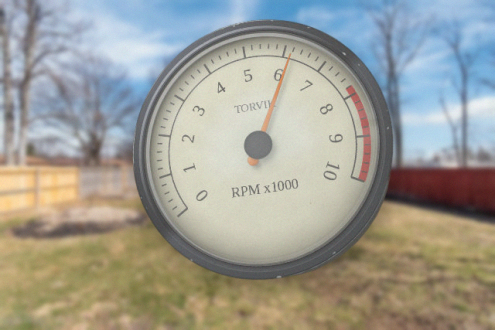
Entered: 6200 rpm
